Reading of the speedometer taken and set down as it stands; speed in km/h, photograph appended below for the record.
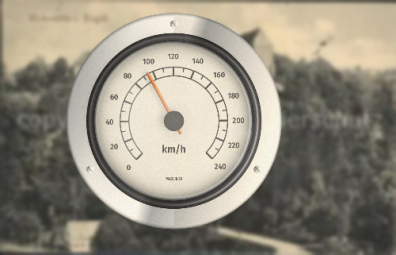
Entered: 95 km/h
